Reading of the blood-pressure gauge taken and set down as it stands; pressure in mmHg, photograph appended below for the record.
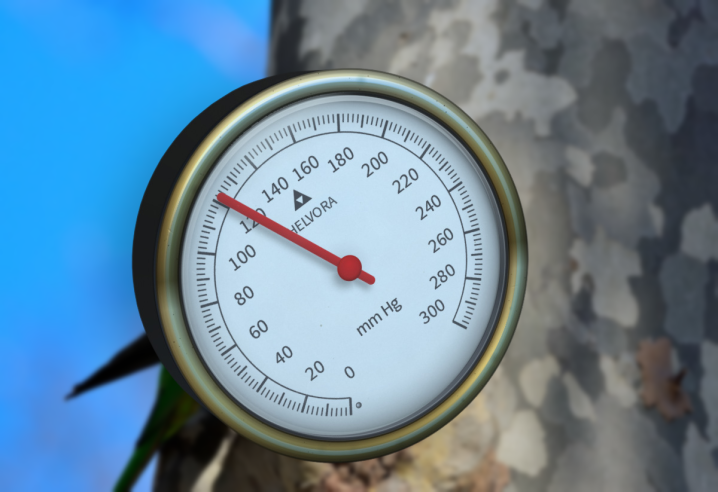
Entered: 122 mmHg
